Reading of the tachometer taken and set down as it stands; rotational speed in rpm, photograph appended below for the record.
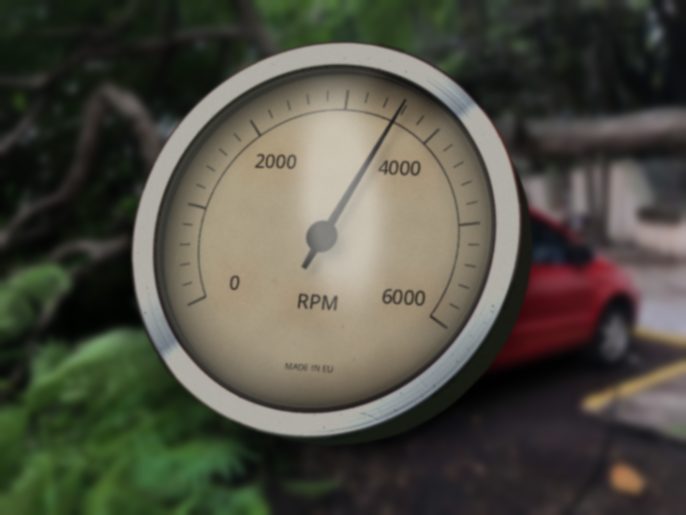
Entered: 3600 rpm
